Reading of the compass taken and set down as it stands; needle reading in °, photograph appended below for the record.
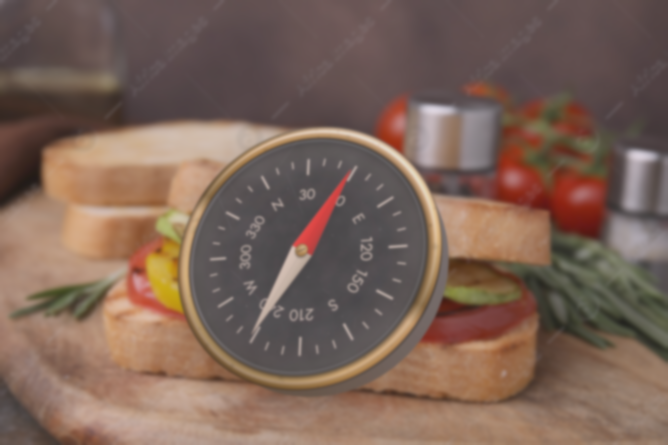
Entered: 60 °
